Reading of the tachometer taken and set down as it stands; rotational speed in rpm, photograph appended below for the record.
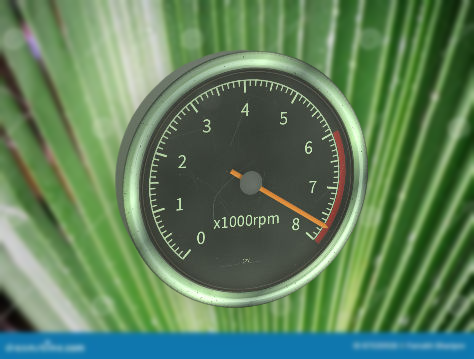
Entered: 7700 rpm
